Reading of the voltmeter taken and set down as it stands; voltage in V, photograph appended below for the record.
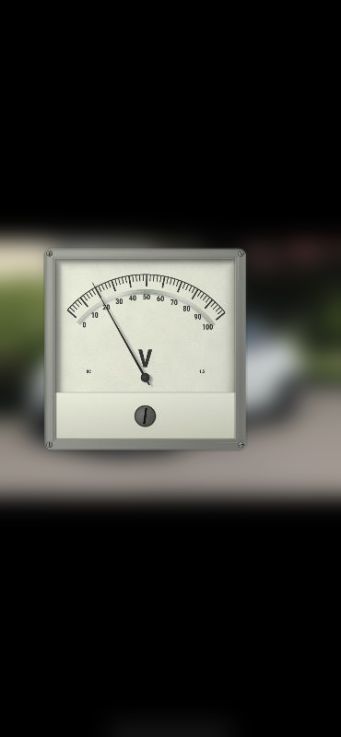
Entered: 20 V
